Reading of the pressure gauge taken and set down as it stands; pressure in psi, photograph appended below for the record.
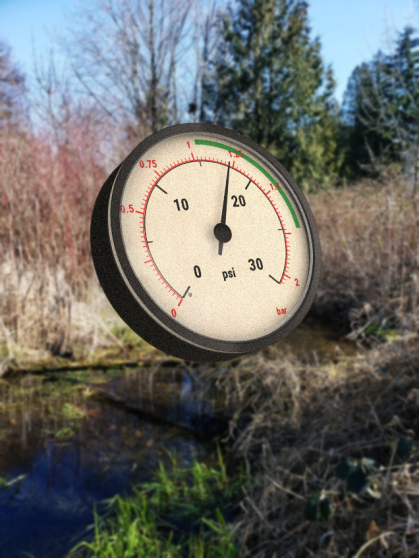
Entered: 17.5 psi
